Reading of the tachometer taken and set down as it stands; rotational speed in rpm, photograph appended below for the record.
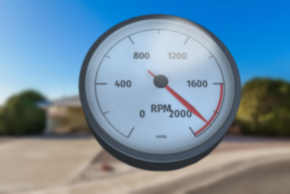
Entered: 1900 rpm
